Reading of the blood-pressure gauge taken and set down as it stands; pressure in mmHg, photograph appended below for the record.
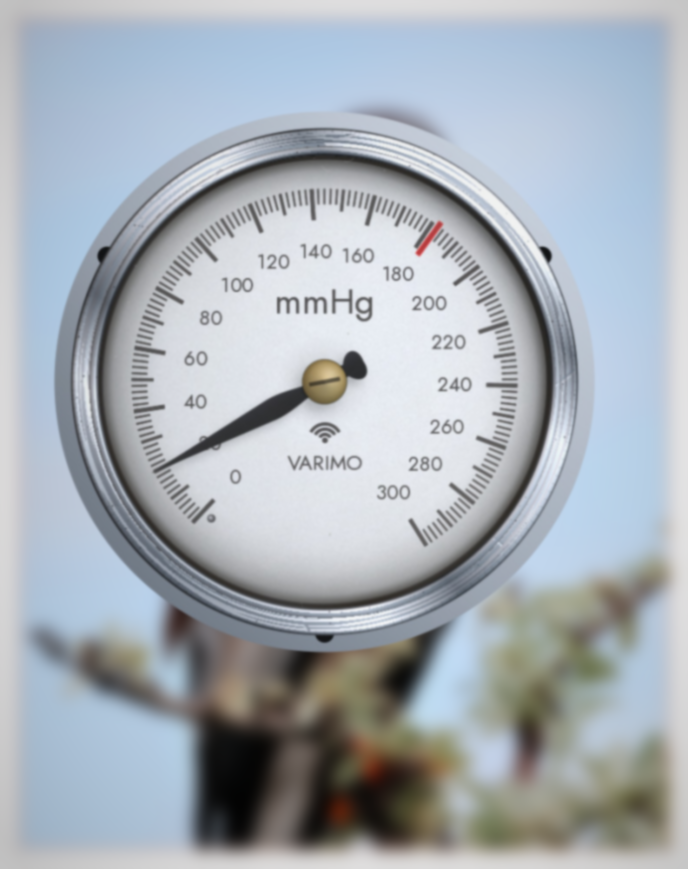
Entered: 20 mmHg
